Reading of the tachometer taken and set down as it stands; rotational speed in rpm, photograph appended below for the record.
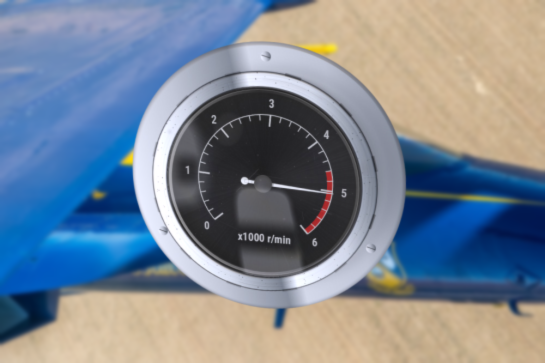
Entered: 5000 rpm
